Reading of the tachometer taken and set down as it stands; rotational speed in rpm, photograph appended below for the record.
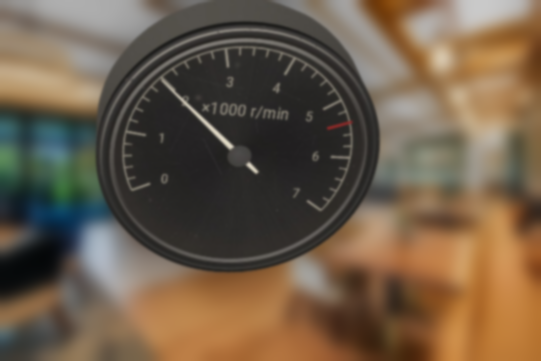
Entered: 2000 rpm
